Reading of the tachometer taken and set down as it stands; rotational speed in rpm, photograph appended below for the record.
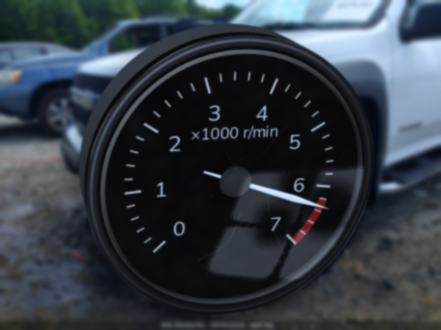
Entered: 6300 rpm
